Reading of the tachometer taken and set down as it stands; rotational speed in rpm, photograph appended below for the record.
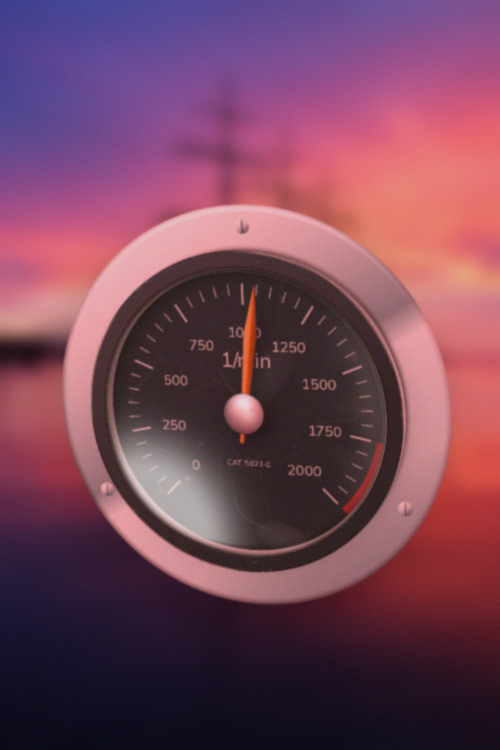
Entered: 1050 rpm
